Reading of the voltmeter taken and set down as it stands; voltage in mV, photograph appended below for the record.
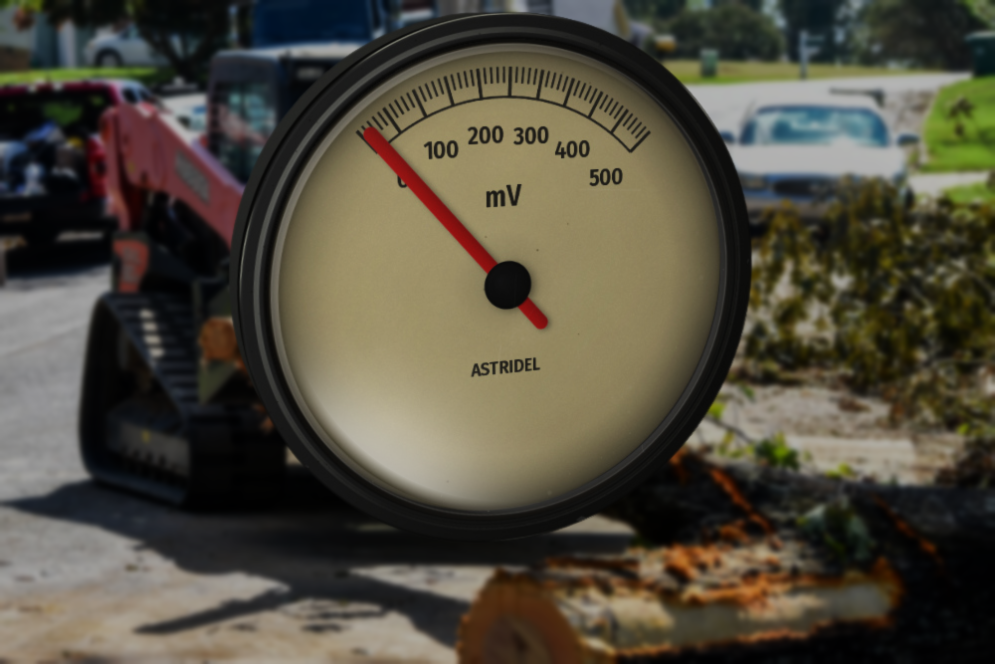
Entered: 10 mV
